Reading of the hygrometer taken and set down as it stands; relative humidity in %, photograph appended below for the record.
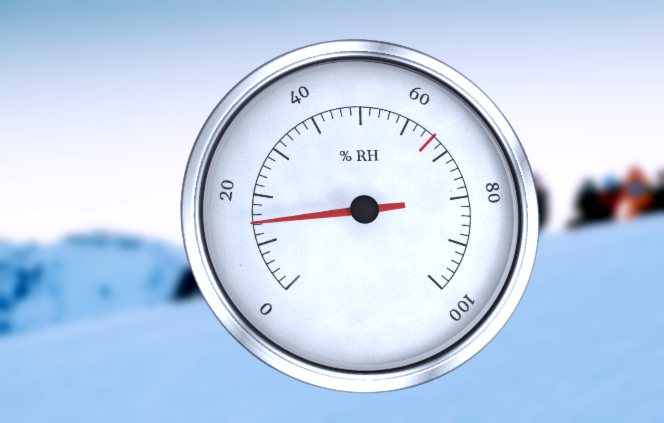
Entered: 14 %
